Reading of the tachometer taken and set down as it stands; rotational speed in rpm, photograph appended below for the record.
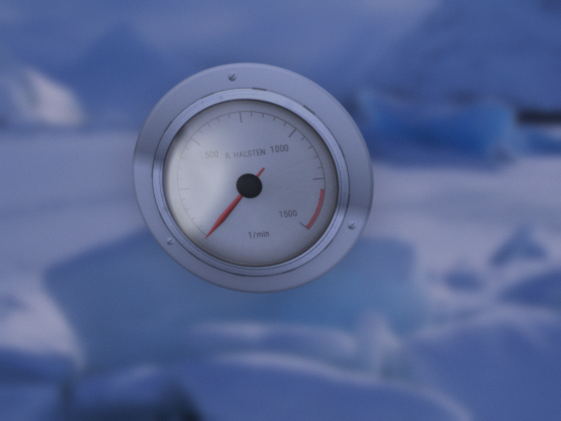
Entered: 0 rpm
